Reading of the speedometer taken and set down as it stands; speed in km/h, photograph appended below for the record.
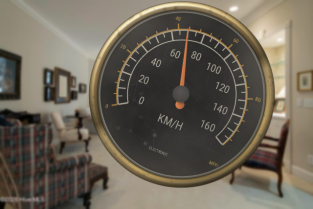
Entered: 70 km/h
